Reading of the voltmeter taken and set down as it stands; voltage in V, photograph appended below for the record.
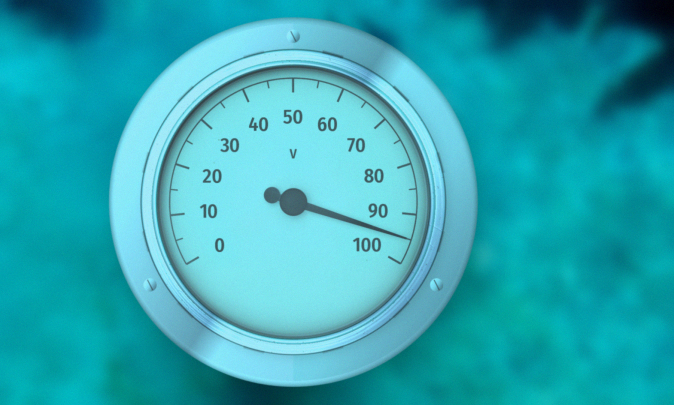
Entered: 95 V
